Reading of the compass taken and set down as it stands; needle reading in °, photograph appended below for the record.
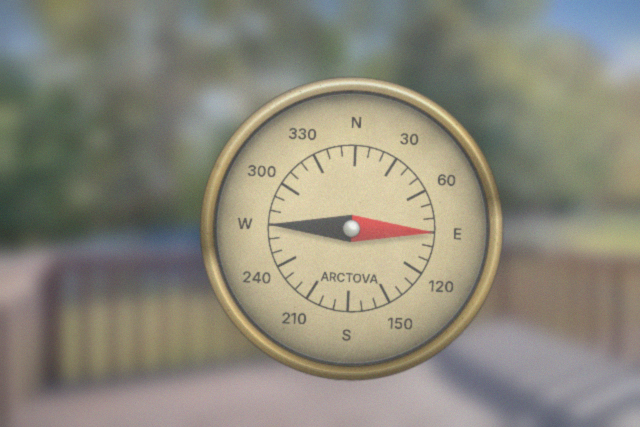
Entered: 90 °
